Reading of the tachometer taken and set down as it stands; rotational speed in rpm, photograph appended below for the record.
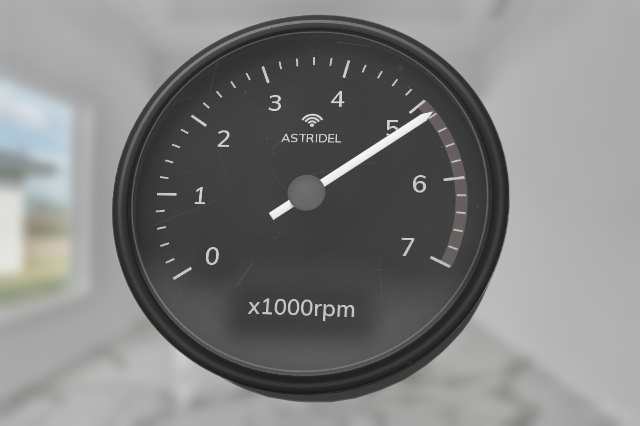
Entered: 5200 rpm
